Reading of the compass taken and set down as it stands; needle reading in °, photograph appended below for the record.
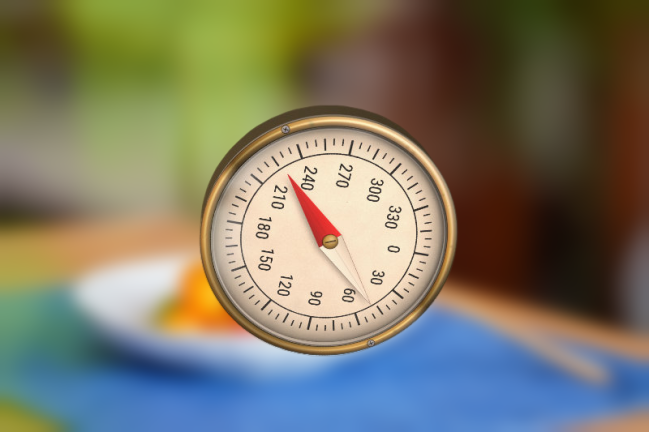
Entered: 227.5 °
